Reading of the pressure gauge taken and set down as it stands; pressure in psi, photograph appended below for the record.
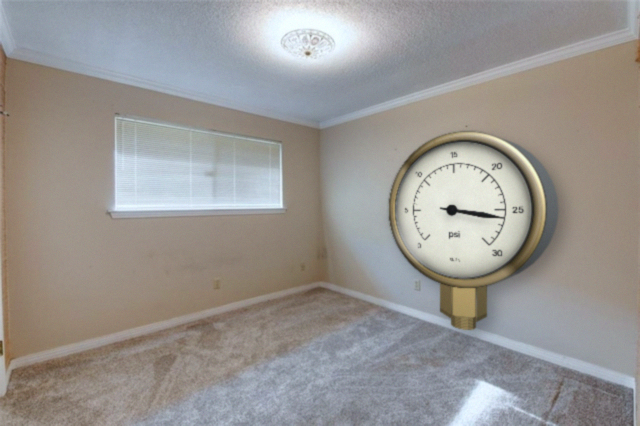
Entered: 26 psi
